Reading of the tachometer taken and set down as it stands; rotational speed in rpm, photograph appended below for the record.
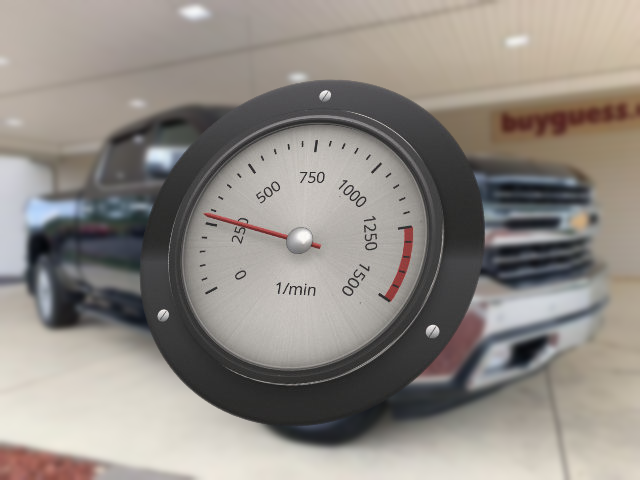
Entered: 275 rpm
